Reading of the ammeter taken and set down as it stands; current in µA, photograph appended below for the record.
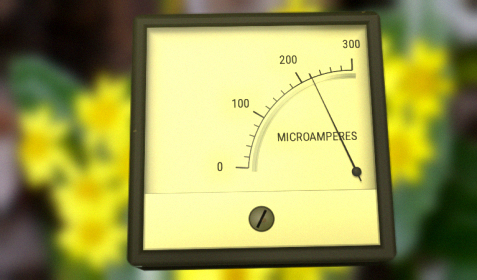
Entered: 220 µA
